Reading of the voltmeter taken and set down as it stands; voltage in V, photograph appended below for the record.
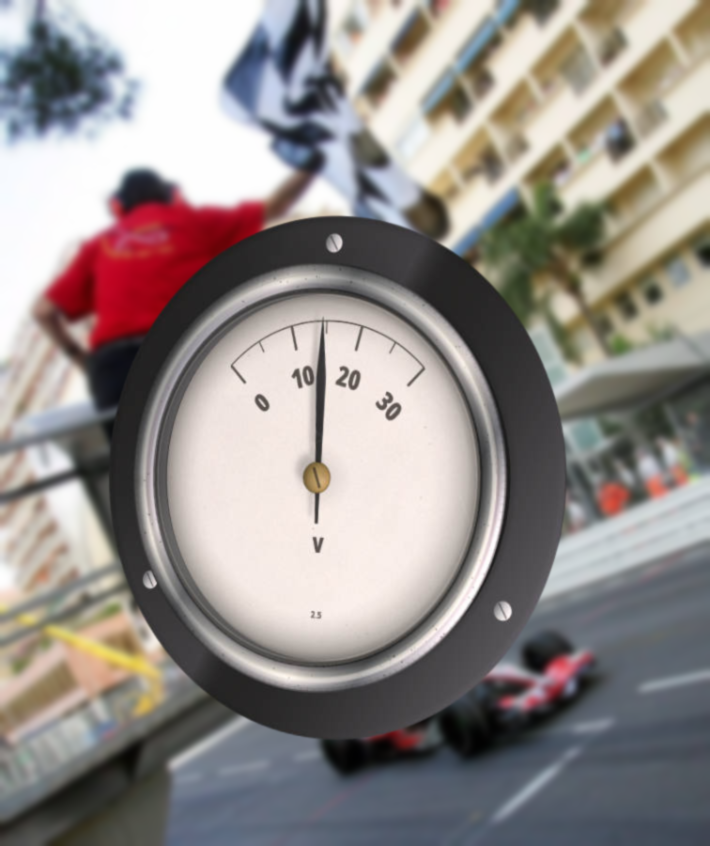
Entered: 15 V
